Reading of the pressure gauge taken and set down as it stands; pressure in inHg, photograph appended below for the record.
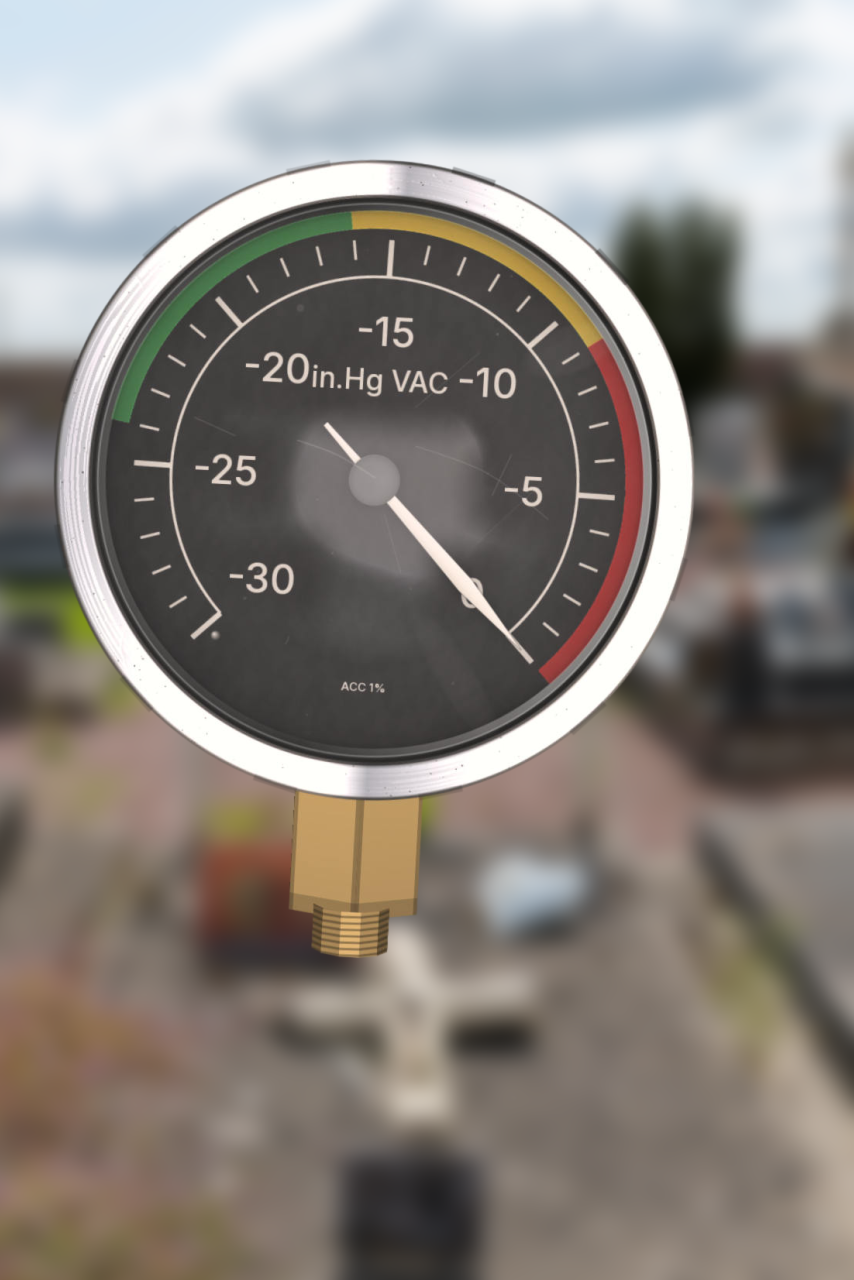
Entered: 0 inHg
